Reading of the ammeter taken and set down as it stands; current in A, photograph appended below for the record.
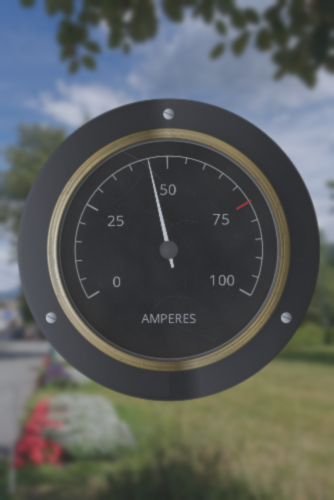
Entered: 45 A
